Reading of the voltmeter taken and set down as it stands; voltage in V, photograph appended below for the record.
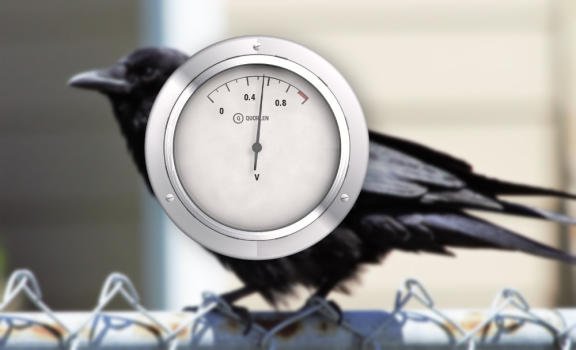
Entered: 0.55 V
